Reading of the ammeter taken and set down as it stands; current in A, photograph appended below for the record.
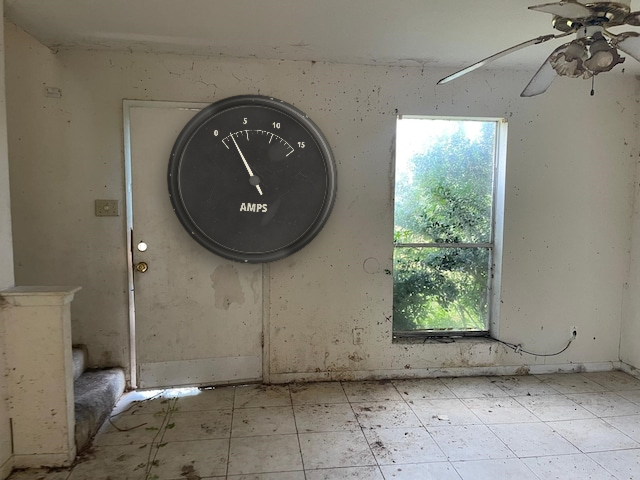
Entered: 2 A
